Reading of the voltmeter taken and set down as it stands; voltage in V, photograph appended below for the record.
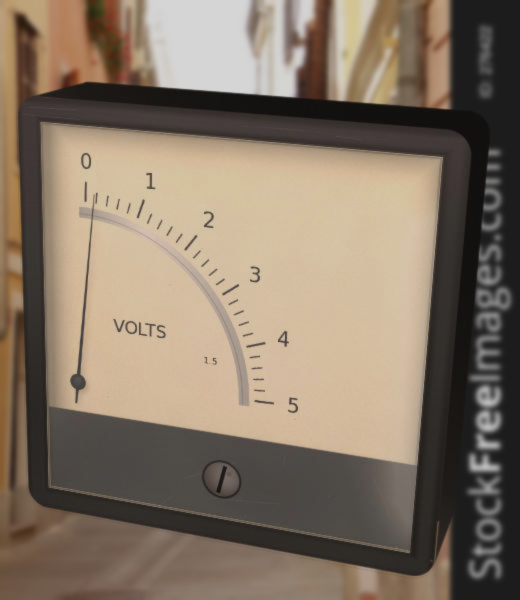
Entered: 0.2 V
